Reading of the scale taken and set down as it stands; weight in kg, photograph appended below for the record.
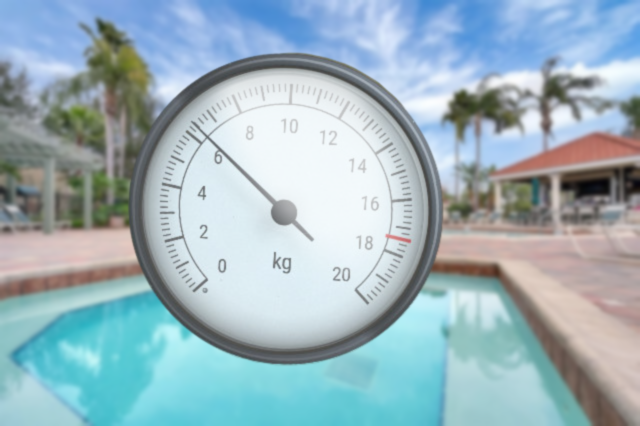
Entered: 6.4 kg
